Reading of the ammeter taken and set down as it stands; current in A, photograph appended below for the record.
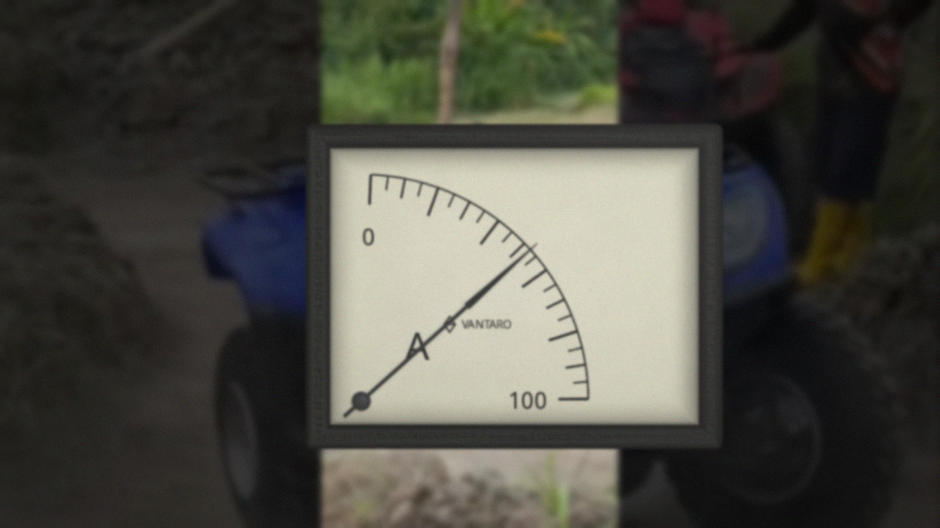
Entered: 52.5 A
